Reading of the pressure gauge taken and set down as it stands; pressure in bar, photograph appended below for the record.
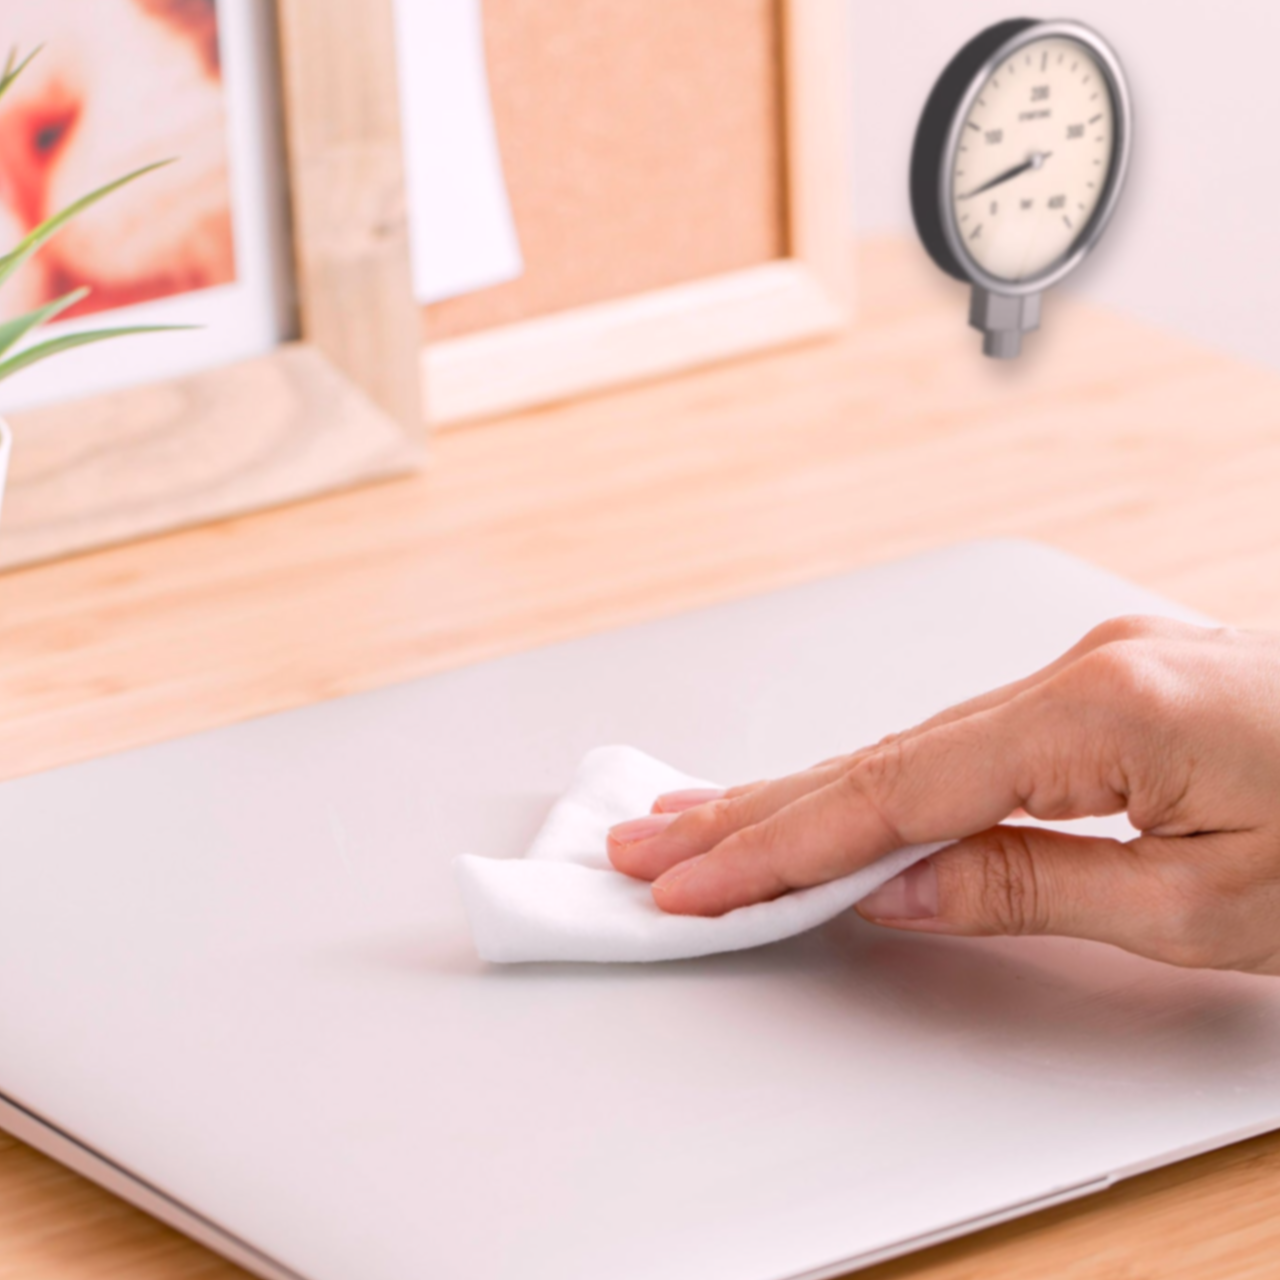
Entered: 40 bar
